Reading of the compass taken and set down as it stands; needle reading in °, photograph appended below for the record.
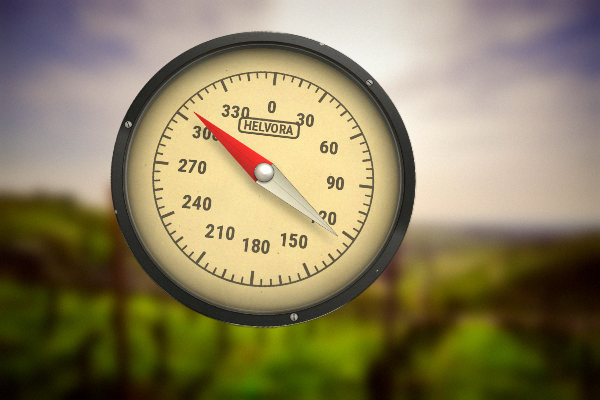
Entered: 305 °
